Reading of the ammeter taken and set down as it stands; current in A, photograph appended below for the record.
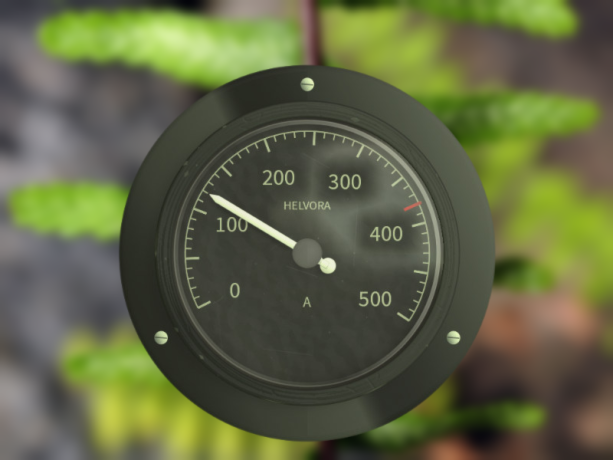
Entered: 120 A
